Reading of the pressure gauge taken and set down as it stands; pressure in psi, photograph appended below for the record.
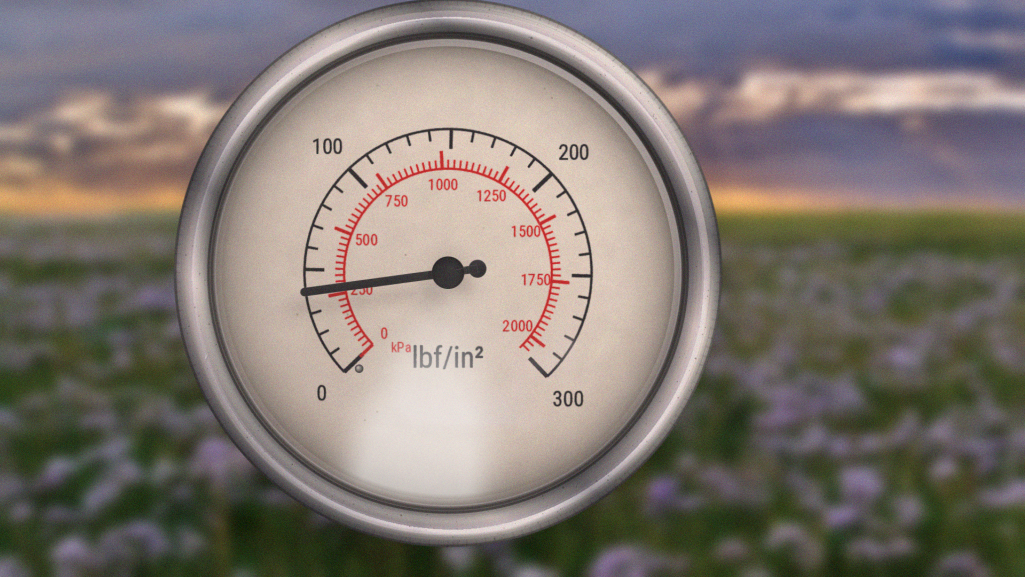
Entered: 40 psi
